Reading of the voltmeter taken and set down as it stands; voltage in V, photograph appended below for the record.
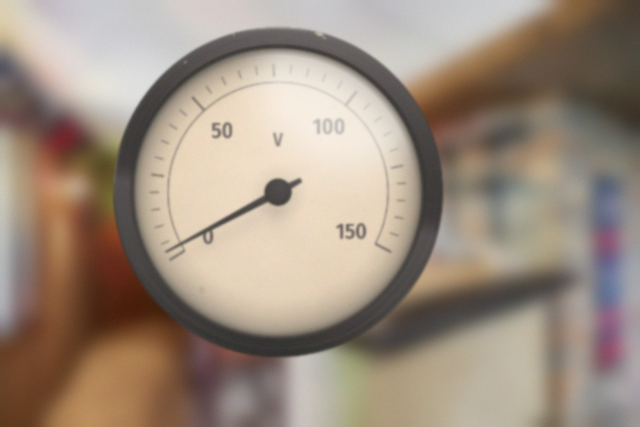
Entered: 2.5 V
